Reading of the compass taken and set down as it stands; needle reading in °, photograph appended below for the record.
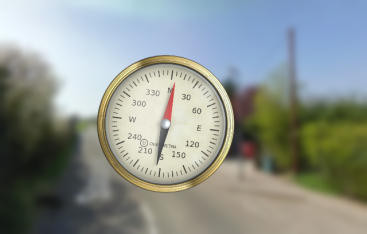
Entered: 5 °
